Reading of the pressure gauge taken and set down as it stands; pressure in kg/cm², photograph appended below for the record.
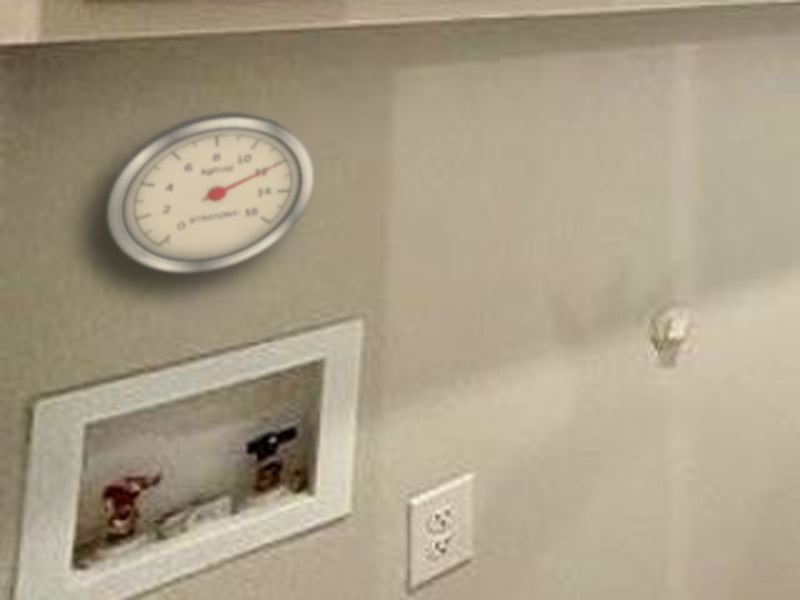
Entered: 12 kg/cm²
